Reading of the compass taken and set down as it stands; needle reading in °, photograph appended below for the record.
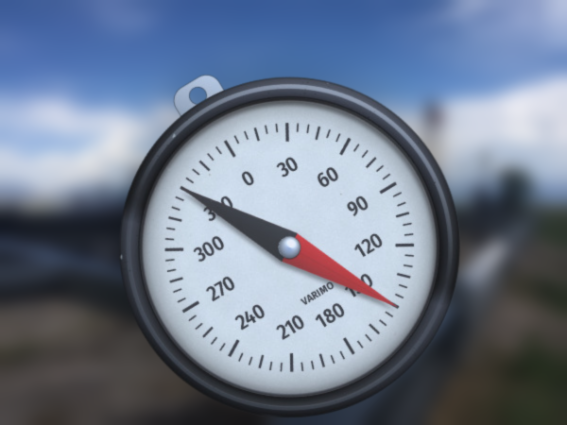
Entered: 150 °
